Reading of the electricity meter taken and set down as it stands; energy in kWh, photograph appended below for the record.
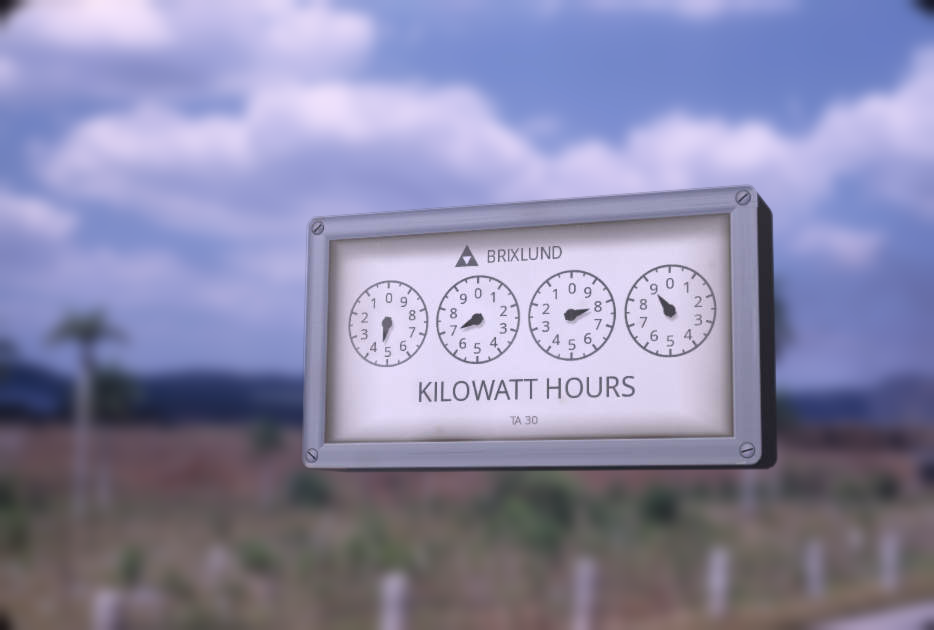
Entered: 4679 kWh
